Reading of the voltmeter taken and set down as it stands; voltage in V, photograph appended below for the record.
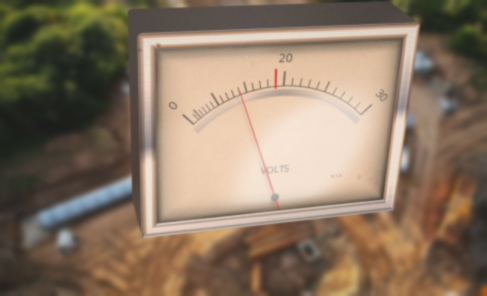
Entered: 14 V
